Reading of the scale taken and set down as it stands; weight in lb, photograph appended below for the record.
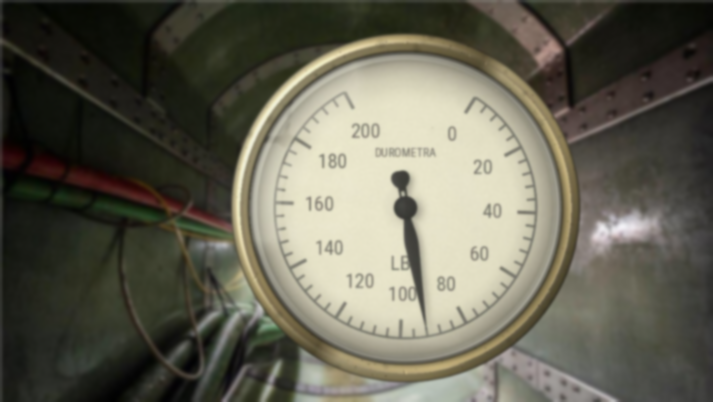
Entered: 92 lb
